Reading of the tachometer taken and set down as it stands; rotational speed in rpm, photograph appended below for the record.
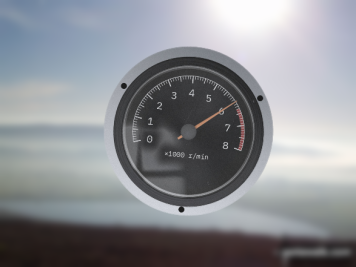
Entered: 6000 rpm
